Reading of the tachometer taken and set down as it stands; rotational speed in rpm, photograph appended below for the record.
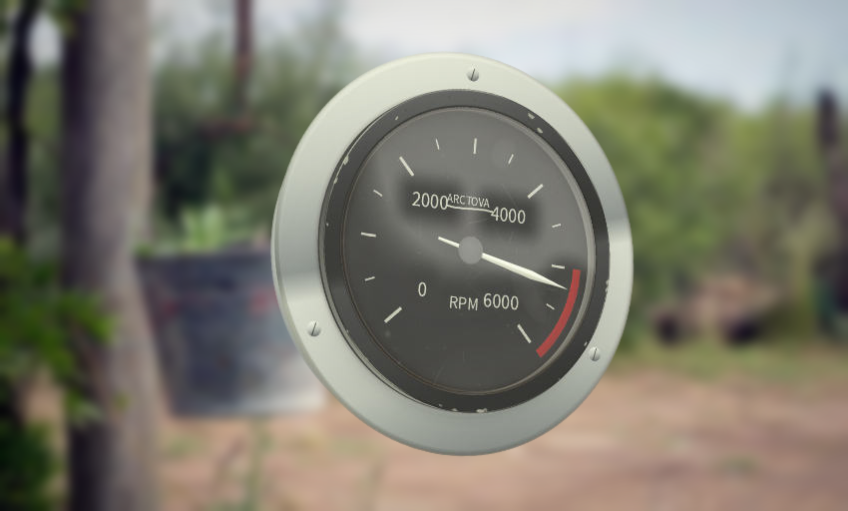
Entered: 5250 rpm
